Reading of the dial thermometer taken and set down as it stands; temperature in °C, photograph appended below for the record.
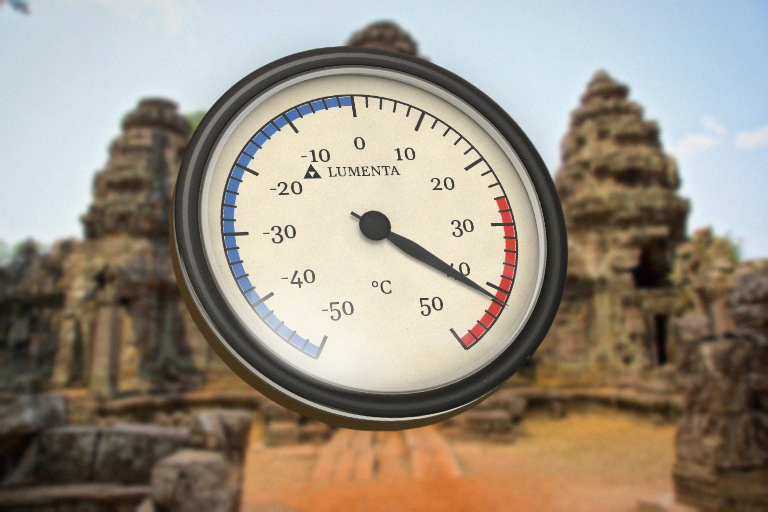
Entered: 42 °C
